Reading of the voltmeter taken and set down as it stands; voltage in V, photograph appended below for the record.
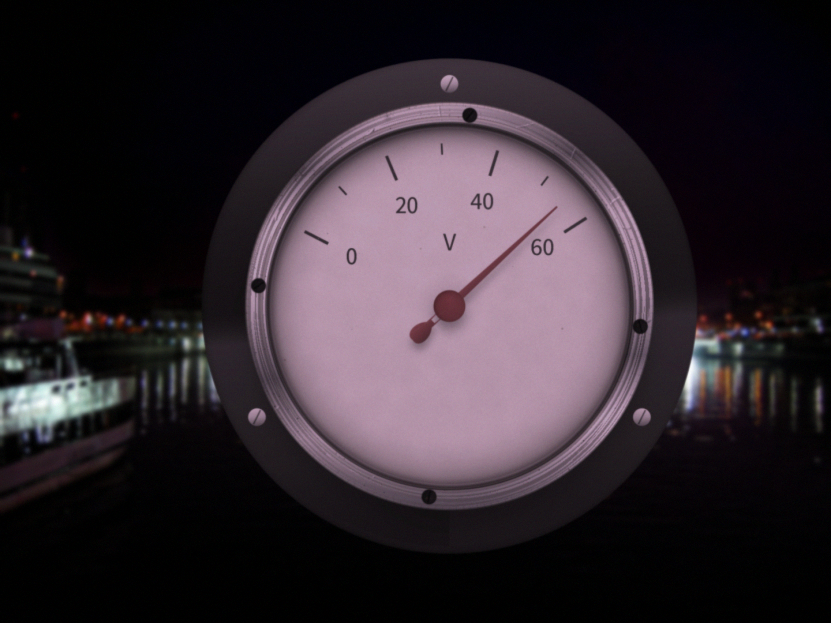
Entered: 55 V
